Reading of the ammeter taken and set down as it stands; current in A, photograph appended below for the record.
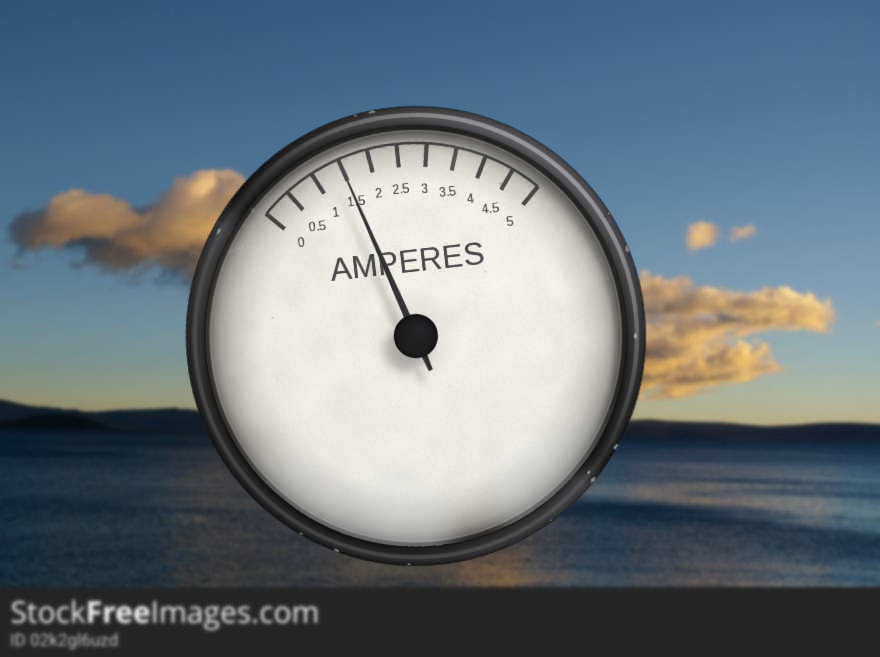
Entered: 1.5 A
